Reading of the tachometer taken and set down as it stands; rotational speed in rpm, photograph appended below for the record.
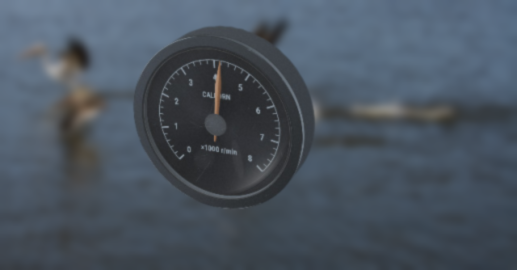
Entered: 4200 rpm
